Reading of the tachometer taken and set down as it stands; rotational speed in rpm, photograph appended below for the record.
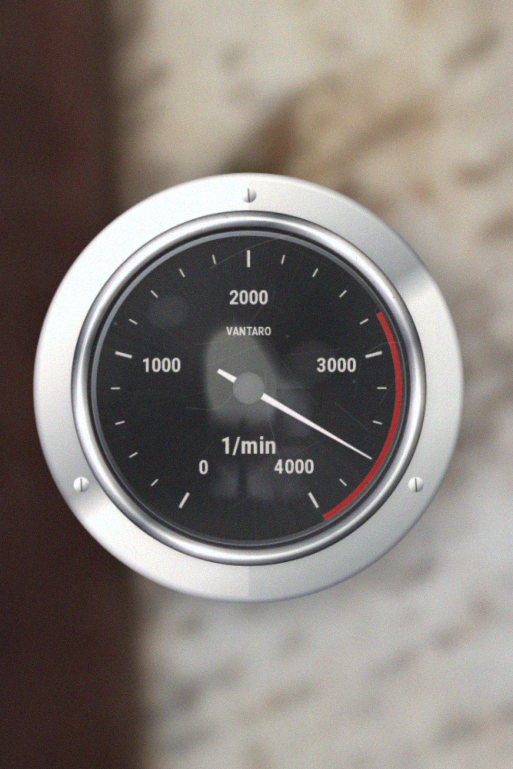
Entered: 3600 rpm
